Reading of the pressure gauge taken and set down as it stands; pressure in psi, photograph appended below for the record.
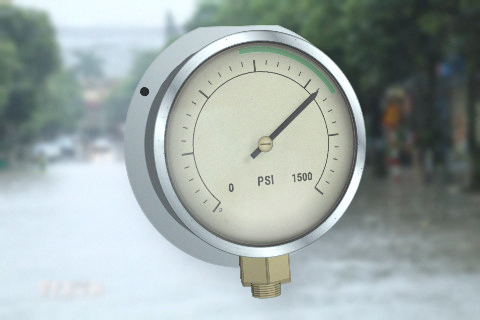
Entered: 1050 psi
